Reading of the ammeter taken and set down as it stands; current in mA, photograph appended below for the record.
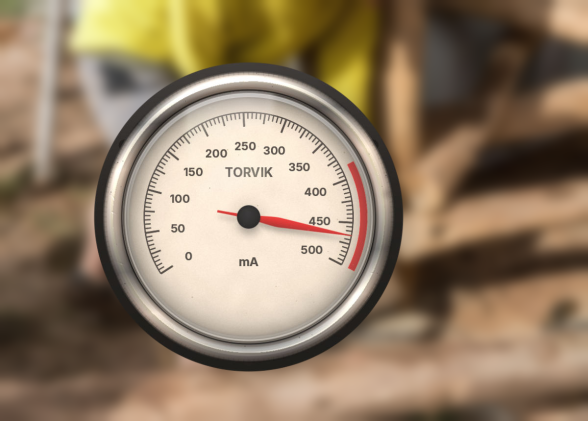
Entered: 465 mA
